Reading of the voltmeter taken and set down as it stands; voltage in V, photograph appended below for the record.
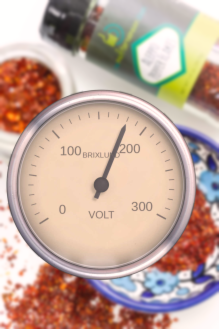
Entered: 180 V
